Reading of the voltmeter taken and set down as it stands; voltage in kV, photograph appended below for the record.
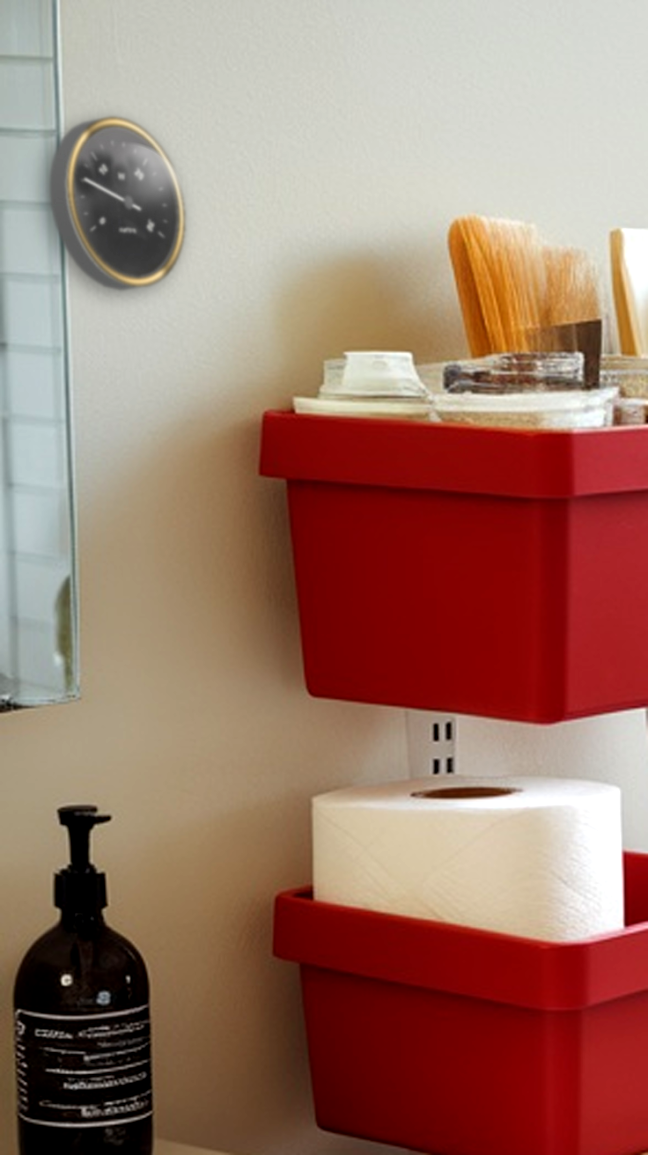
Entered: 6 kV
